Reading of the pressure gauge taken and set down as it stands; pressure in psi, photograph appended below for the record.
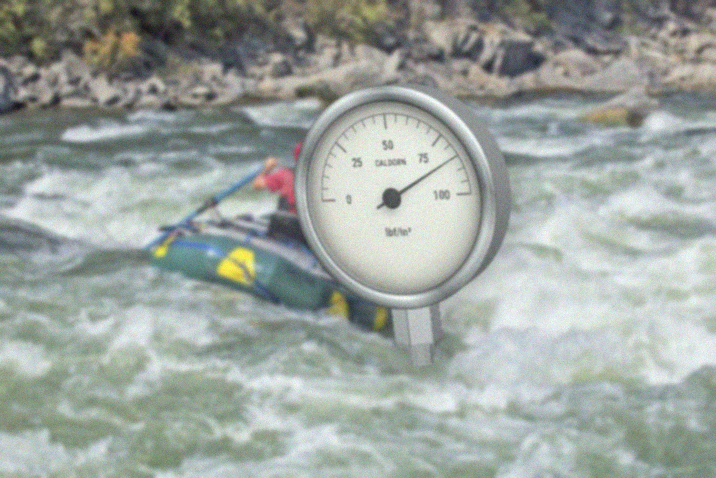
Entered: 85 psi
